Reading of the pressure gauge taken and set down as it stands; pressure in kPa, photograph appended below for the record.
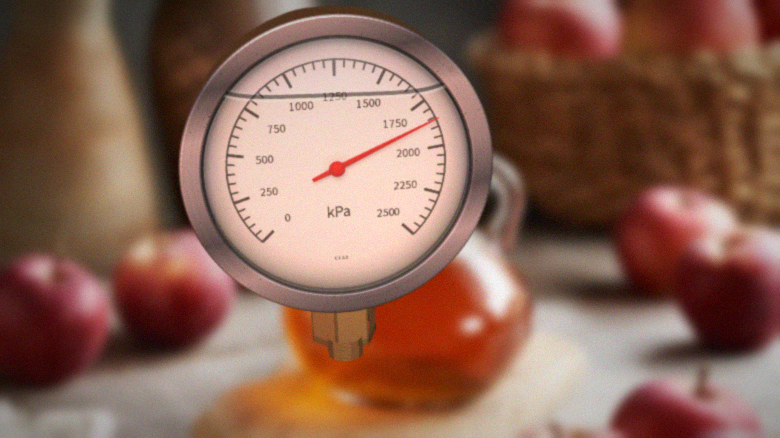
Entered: 1850 kPa
